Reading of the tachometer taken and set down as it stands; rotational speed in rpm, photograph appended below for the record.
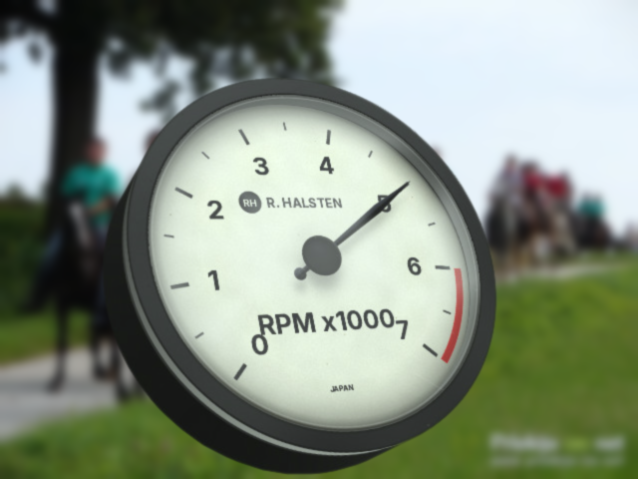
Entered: 5000 rpm
